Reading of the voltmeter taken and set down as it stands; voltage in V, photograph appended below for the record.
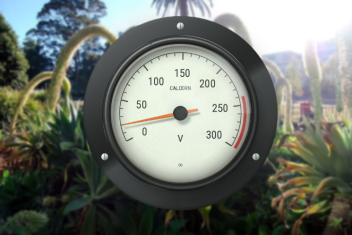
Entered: 20 V
